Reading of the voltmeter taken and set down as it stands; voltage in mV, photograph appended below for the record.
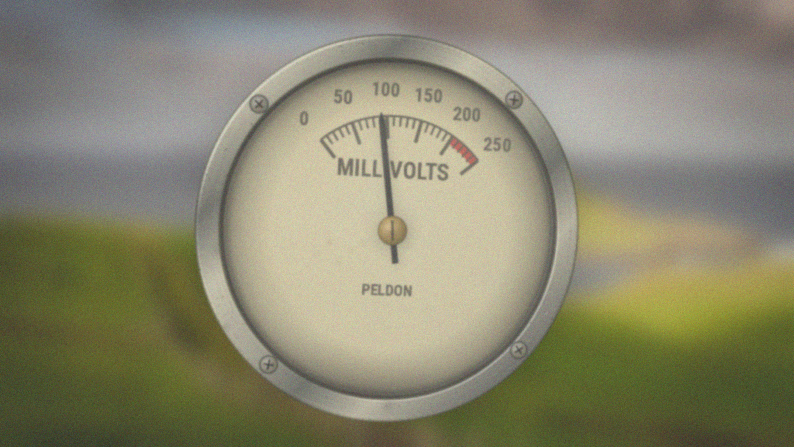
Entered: 90 mV
